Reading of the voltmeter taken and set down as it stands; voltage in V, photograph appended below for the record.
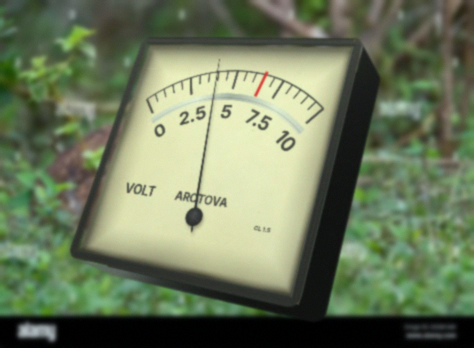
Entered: 4 V
